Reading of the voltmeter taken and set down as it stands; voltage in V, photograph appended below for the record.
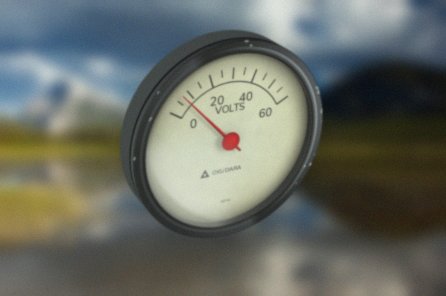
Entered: 7.5 V
